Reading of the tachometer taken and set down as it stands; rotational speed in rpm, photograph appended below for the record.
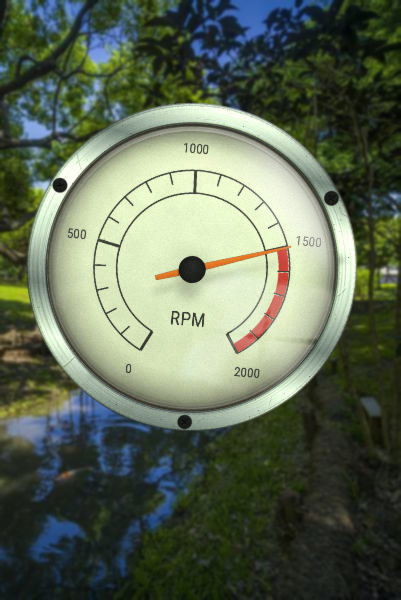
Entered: 1500 rpm
